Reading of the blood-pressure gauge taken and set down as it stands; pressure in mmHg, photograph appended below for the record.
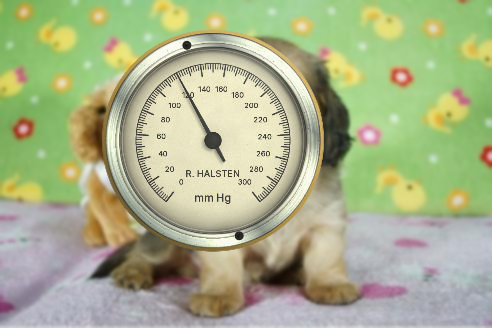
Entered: 120 mmHg
